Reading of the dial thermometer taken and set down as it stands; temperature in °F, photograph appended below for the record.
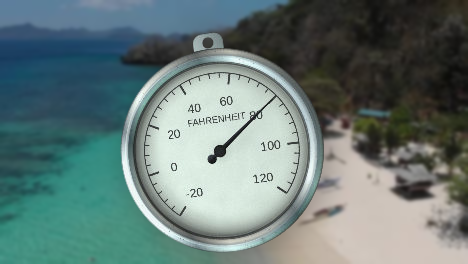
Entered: 80 °F
